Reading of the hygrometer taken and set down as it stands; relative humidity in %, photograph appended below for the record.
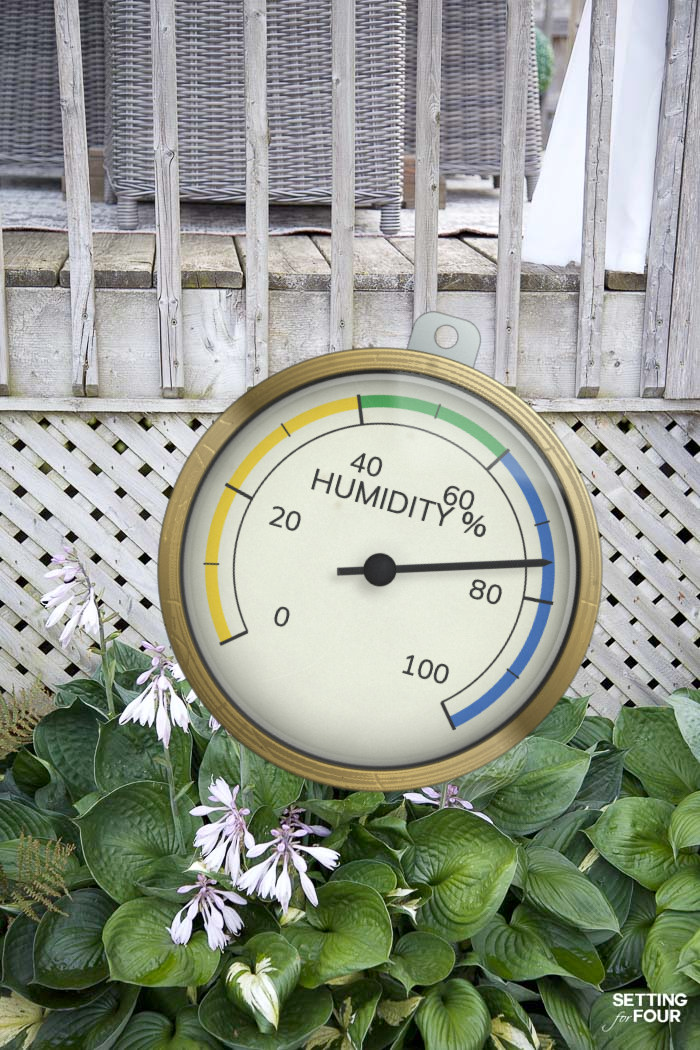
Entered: 75 %
